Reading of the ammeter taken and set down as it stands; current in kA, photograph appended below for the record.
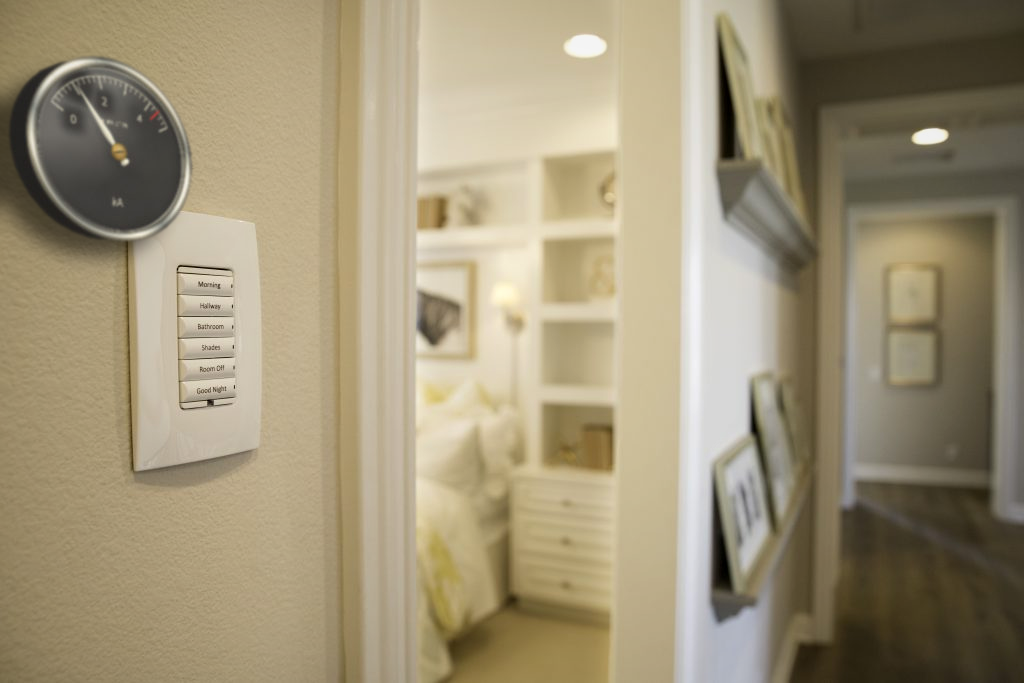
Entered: 1 kA
